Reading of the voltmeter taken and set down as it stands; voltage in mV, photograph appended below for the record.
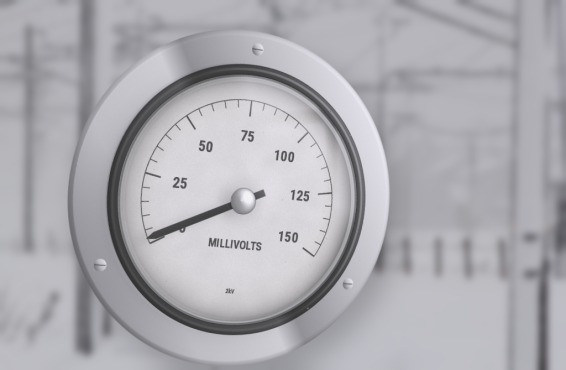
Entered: 2.5 mV
